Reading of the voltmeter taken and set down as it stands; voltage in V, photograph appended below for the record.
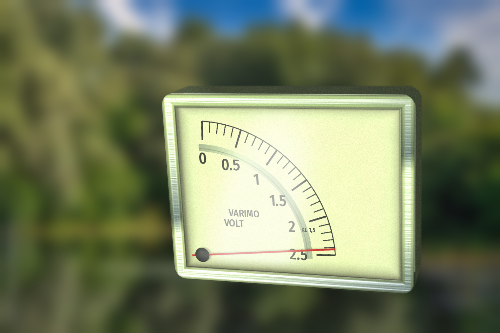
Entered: 2.4 V
